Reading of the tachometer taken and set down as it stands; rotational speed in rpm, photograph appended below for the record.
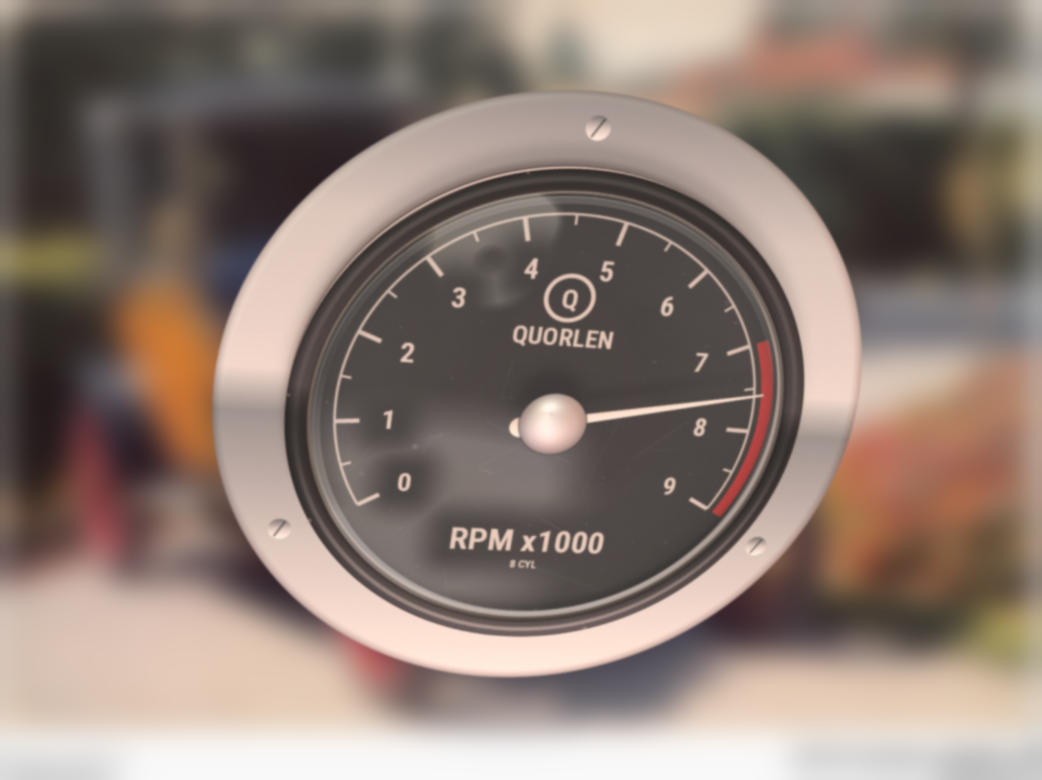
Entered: 7500 rpm
